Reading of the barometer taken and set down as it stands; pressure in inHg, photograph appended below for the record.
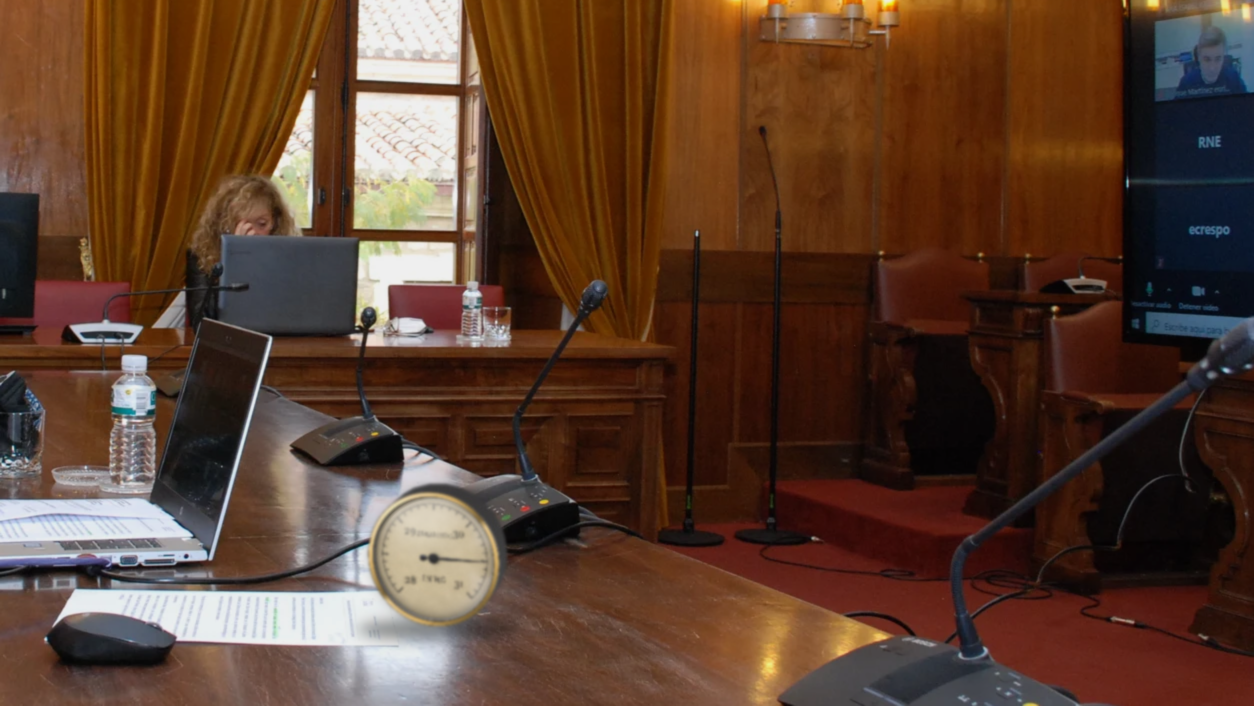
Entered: 30.5 inHg
